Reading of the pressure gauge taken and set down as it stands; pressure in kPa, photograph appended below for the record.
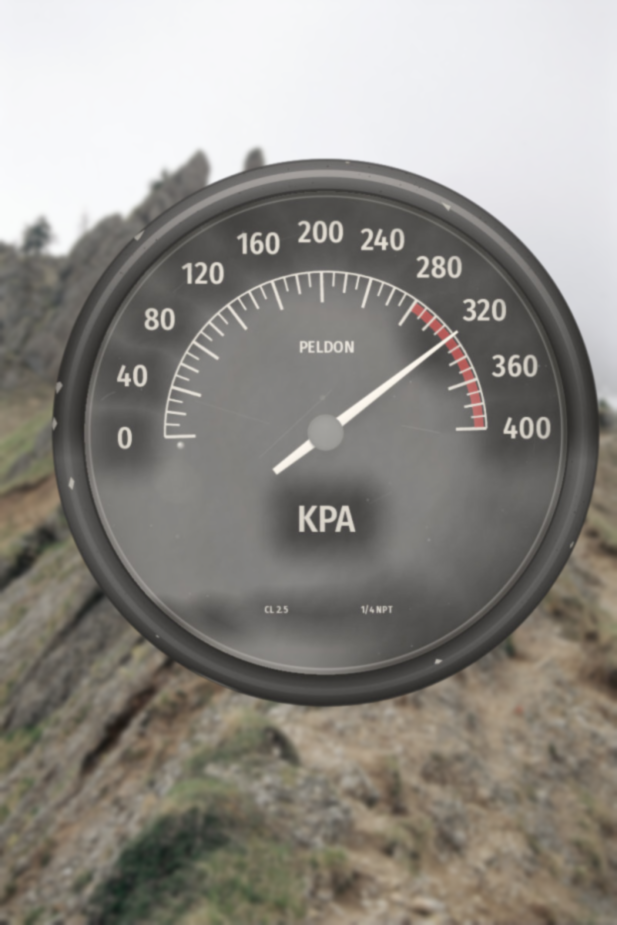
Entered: 320 kPa
